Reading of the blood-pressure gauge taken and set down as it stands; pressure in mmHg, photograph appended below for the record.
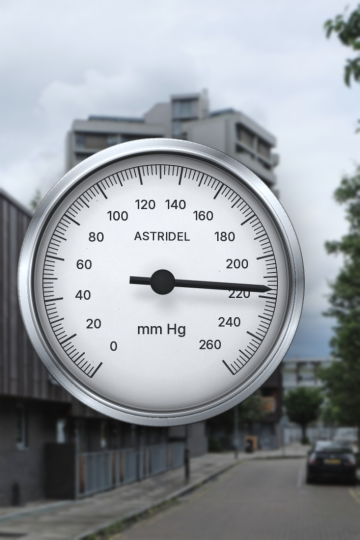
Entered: 216 mmHg
